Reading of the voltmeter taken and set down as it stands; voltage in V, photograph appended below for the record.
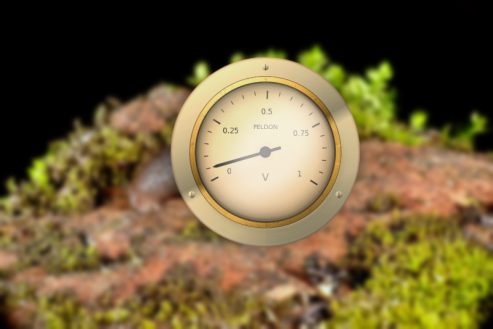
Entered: 0.05 V
